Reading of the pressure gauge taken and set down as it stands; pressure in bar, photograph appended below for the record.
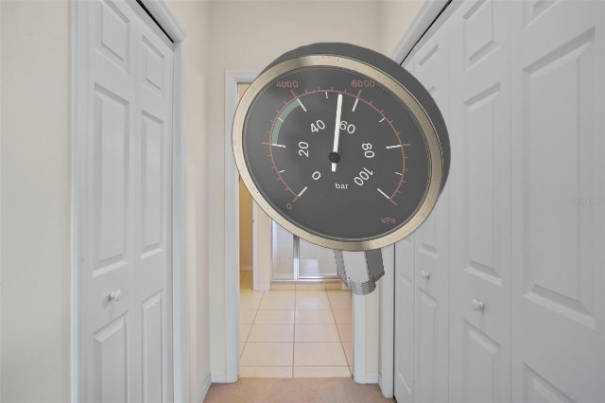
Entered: 55 bar
